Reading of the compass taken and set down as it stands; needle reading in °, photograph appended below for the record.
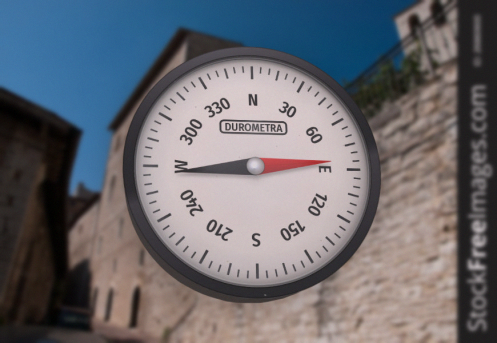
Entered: 85 °
